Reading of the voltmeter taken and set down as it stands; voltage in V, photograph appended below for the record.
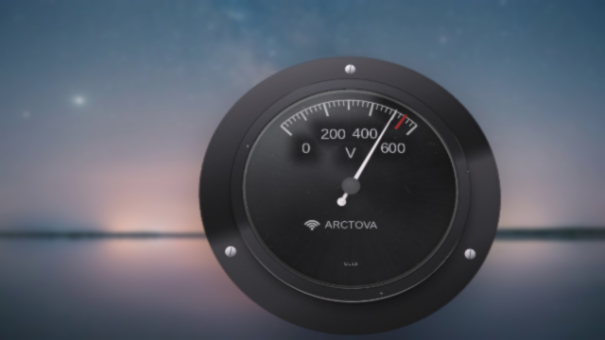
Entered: 500 V
